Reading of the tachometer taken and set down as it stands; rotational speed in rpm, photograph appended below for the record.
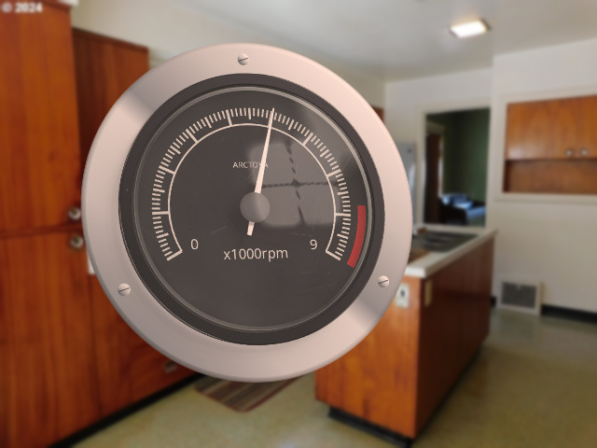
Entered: 5000 rpm
